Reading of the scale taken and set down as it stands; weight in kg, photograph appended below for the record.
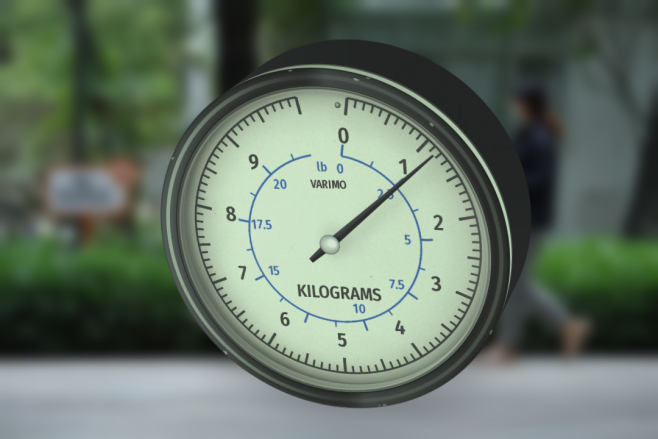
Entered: 1.15 kg
